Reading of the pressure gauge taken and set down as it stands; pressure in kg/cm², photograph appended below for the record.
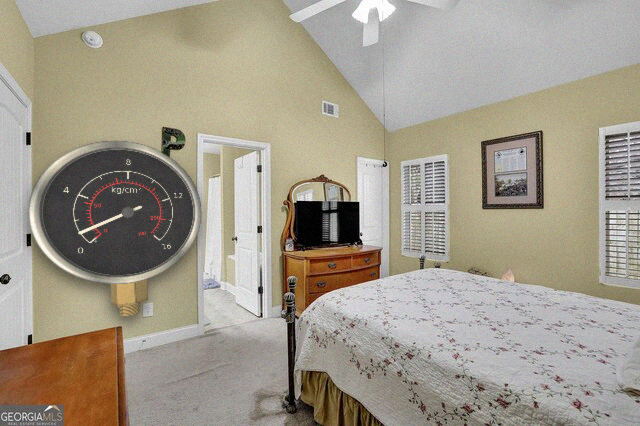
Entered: 1 kg/cm²
